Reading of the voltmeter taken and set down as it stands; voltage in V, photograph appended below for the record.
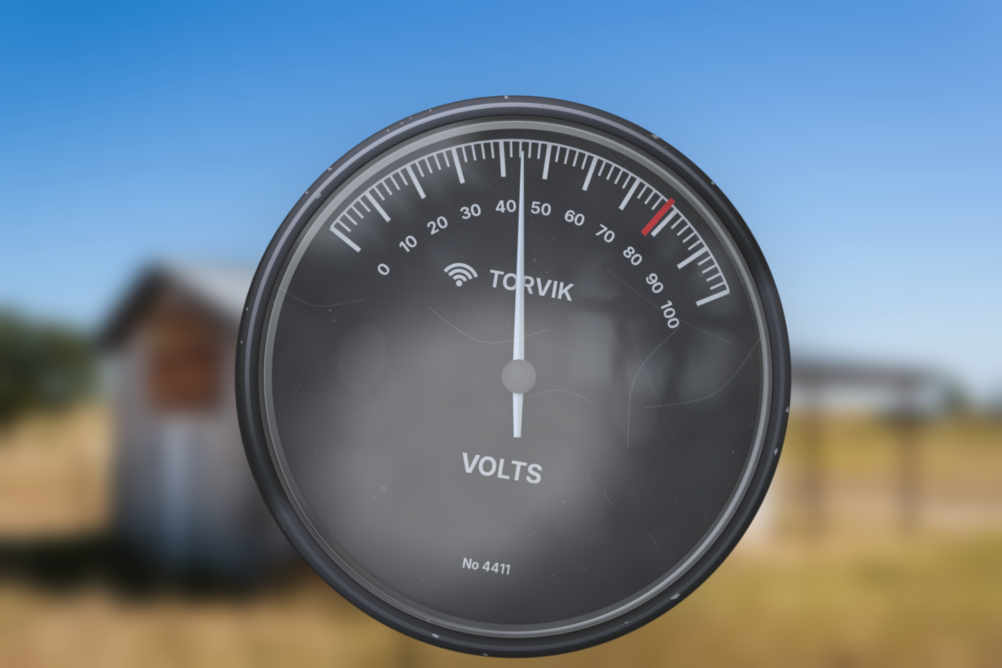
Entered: 44 V
